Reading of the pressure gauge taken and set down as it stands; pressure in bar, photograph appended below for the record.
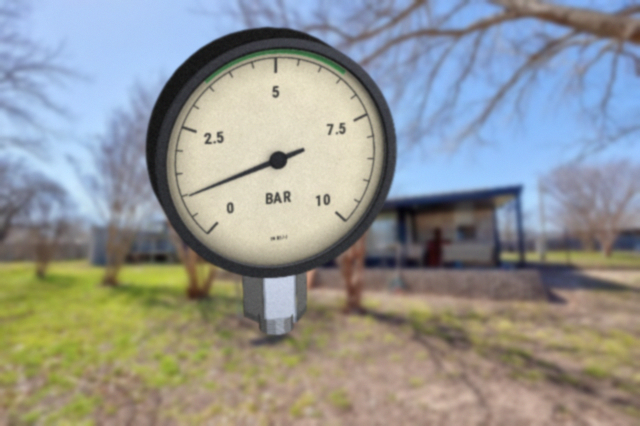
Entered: 1 bar
